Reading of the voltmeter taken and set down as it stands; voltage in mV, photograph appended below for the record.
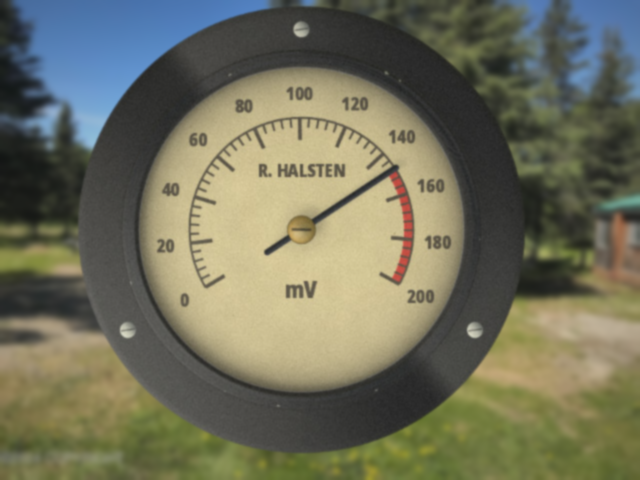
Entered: 148 mV
